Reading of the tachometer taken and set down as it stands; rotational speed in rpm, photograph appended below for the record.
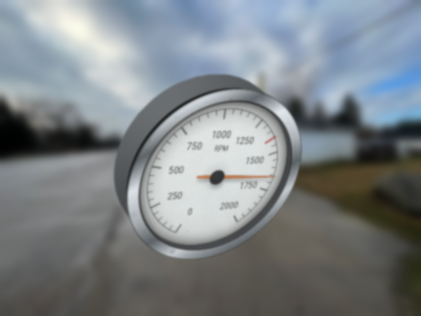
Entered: 1650 rpm
